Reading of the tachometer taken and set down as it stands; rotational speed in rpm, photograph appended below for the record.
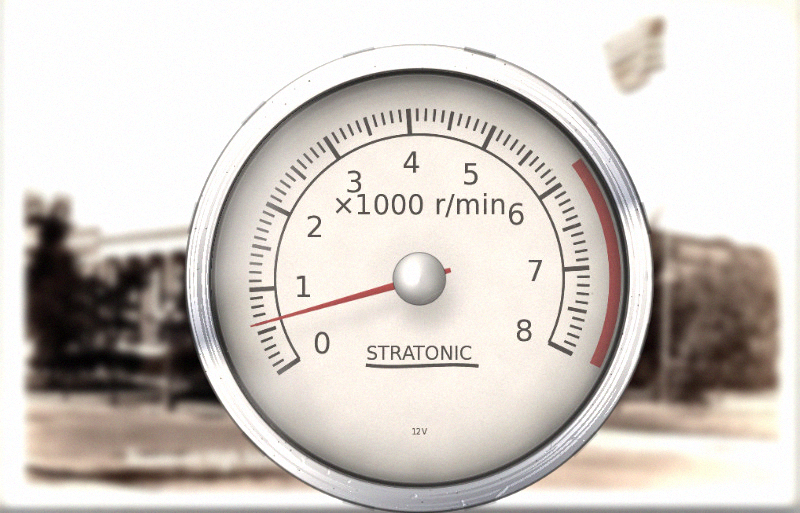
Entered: 600 rpm
